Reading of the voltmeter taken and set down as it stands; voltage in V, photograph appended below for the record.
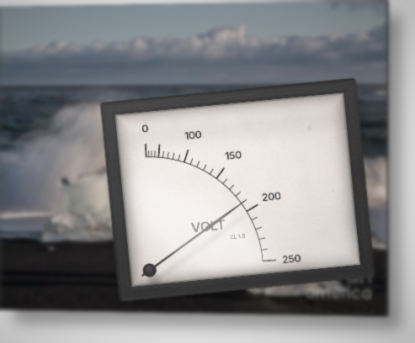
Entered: 190 V
